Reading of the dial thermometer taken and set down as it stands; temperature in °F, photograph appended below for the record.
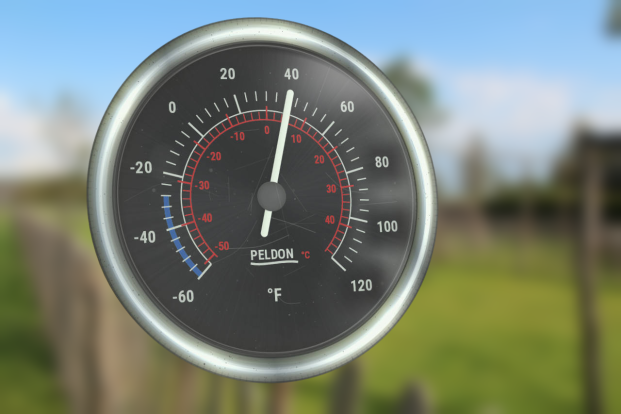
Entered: 40 °F
